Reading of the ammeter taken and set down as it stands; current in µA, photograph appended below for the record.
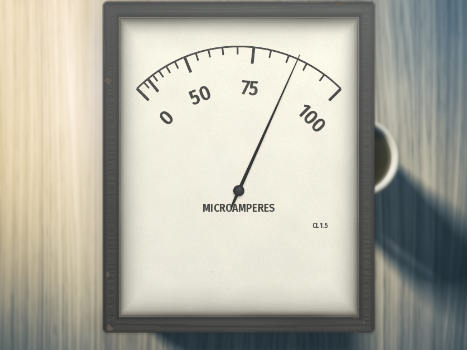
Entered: 87.5 µA
